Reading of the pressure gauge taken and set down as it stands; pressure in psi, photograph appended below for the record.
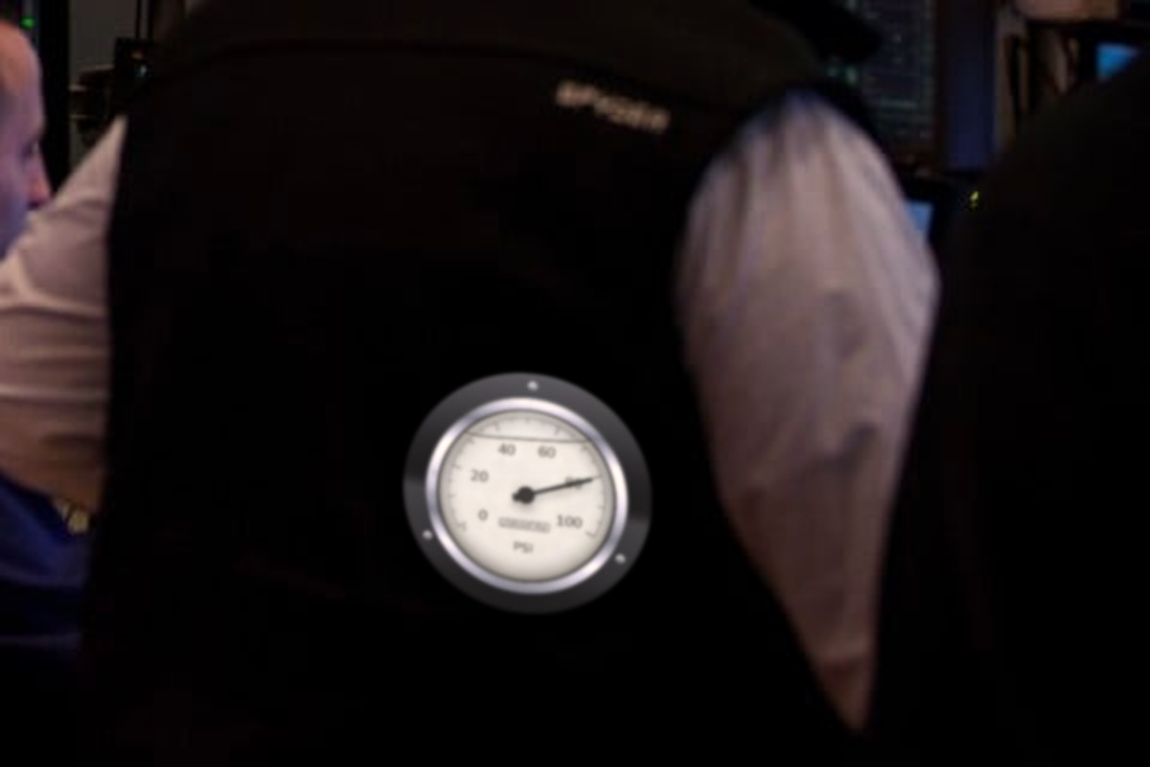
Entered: 80 psi
